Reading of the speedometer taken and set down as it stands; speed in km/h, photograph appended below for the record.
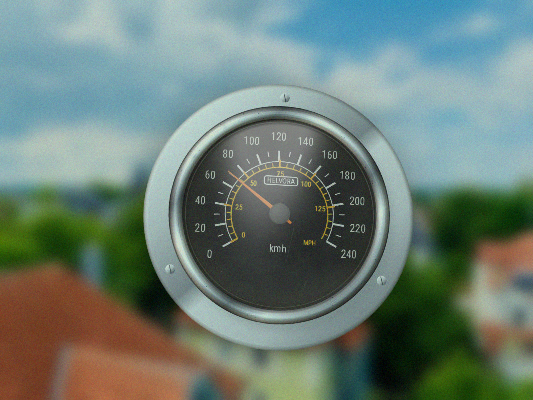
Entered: 70 km/h
